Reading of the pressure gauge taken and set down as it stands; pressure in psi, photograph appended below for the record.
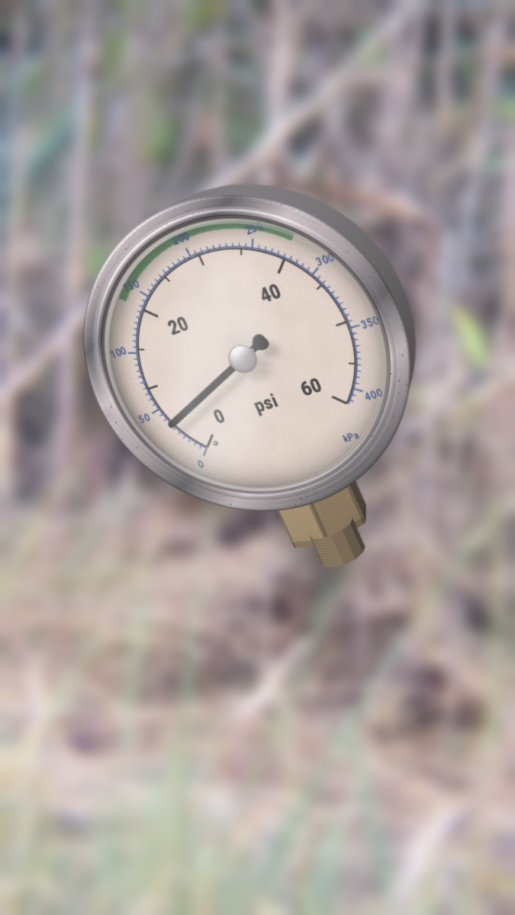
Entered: 5 psi
